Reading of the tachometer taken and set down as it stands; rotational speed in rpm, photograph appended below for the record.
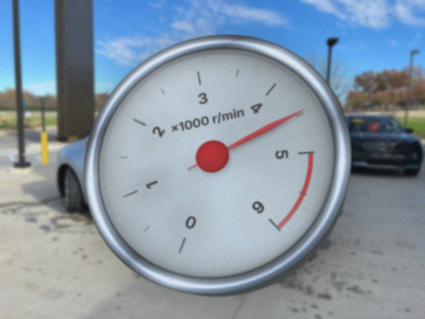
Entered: 4500 rpm
